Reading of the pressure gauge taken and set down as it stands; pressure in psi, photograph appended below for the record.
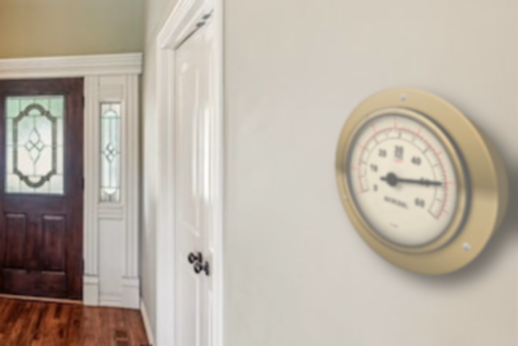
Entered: 50 psi
